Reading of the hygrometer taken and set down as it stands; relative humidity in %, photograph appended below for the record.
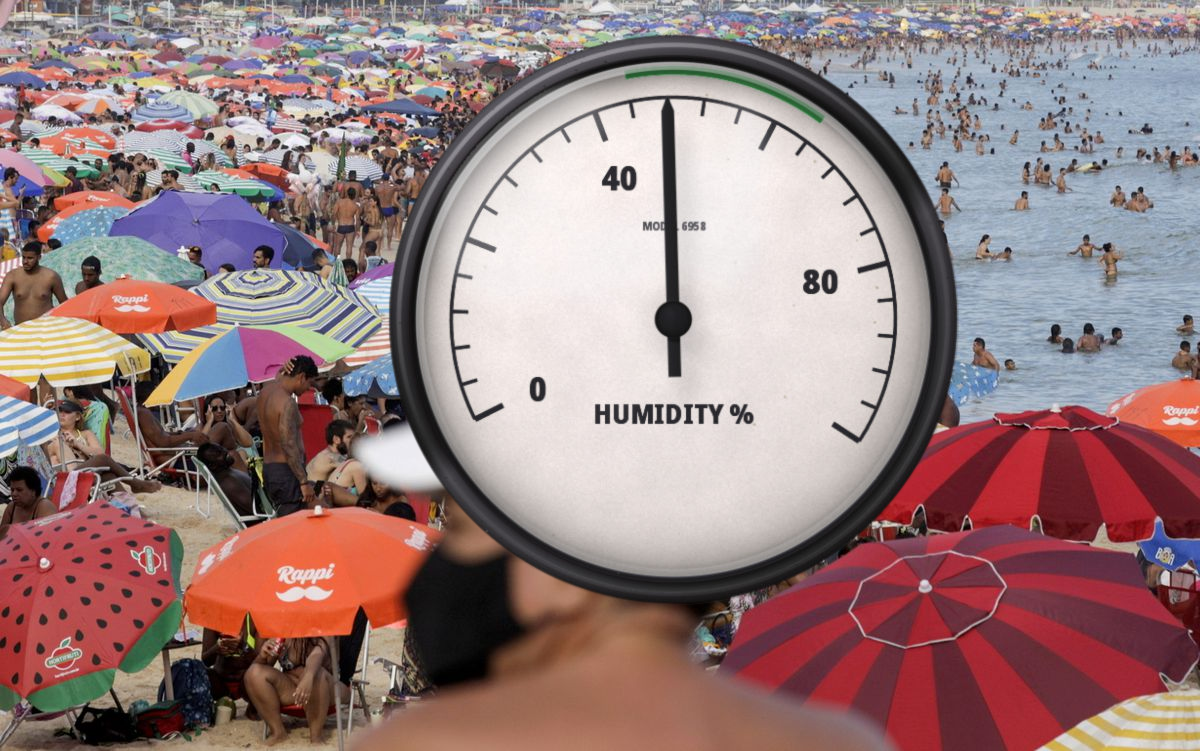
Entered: 48 %
